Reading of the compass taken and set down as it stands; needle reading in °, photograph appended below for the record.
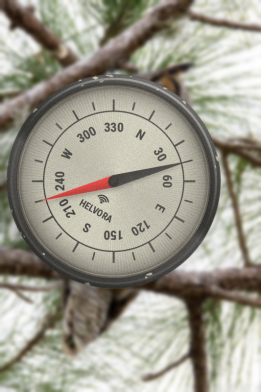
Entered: 225 °
